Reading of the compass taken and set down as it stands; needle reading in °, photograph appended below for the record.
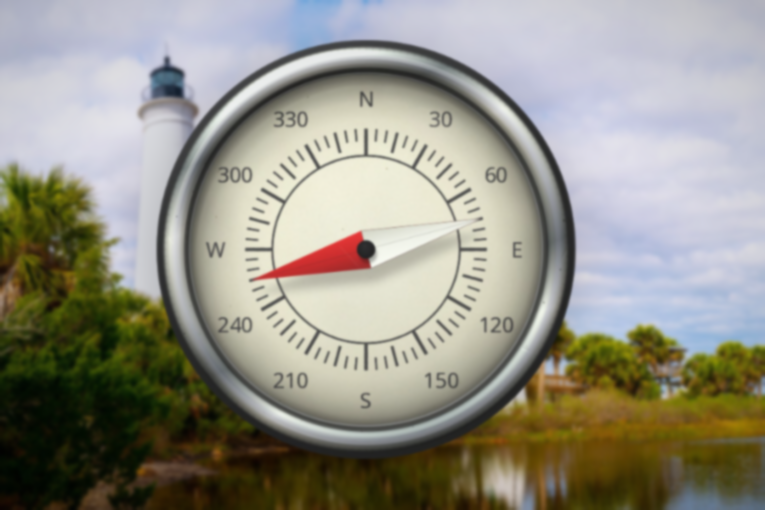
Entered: 255 °
